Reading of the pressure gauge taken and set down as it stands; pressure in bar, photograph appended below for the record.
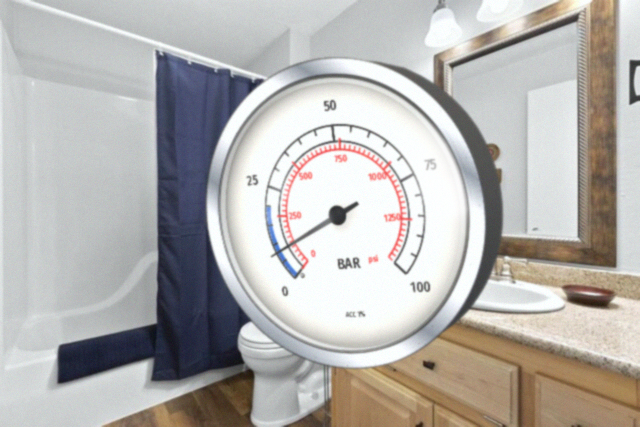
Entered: 7.5 bar
